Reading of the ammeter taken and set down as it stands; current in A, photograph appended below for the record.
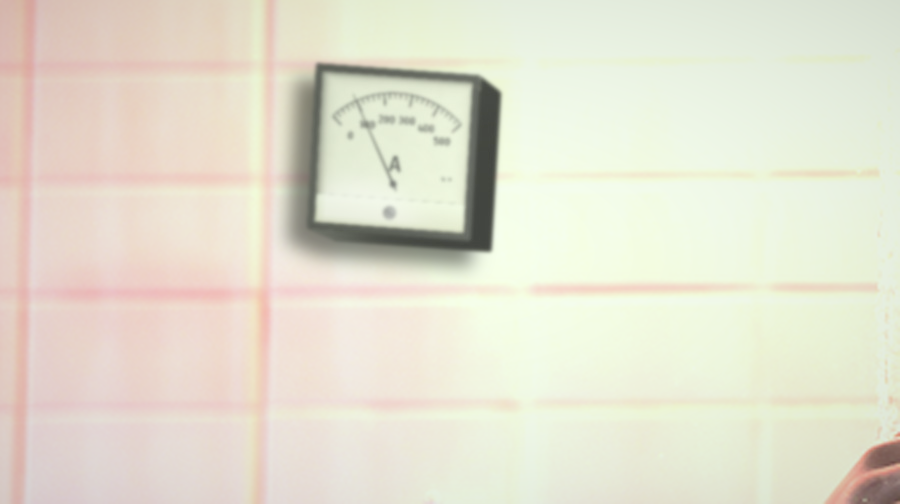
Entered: 100 A
